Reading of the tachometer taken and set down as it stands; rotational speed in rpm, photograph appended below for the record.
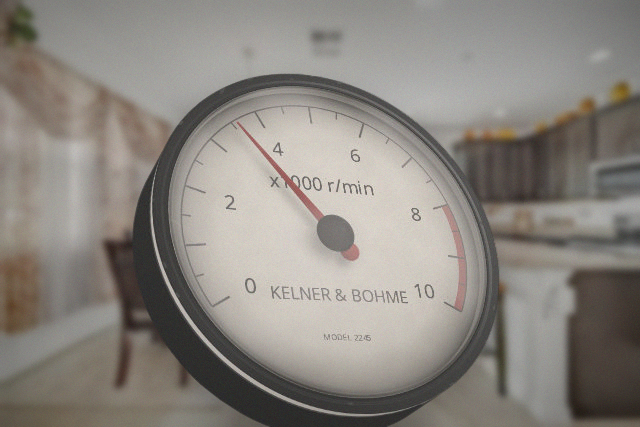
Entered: 3500 rpm
